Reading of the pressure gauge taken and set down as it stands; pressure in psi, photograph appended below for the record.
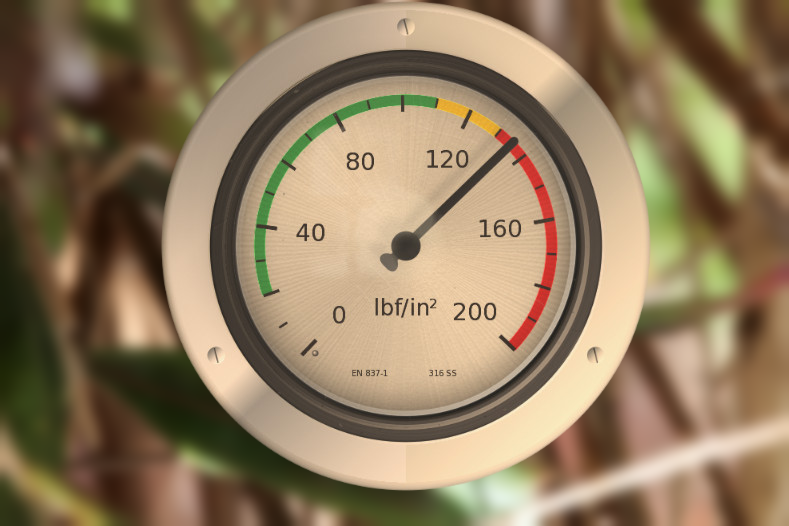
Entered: 135 psi
